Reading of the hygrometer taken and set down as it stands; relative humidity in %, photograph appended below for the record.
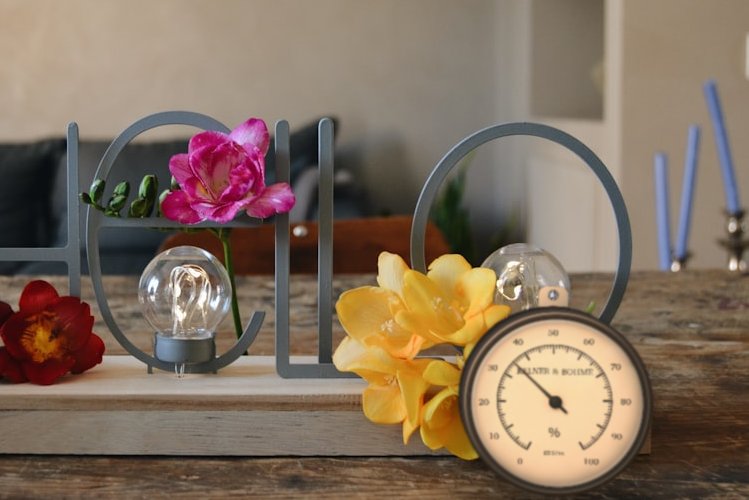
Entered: 35 %
